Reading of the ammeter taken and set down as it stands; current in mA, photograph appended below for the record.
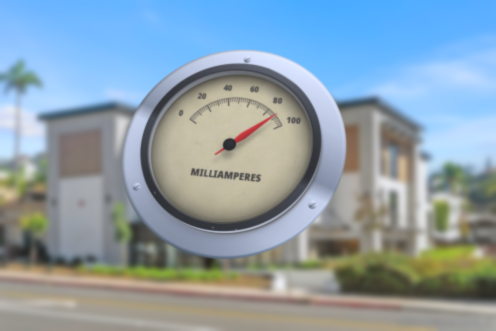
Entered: 90 mA
